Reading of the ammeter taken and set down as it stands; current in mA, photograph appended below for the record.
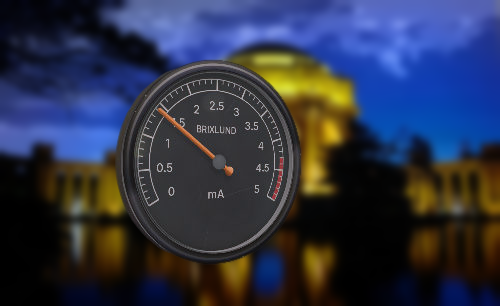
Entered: 1.4 mA
